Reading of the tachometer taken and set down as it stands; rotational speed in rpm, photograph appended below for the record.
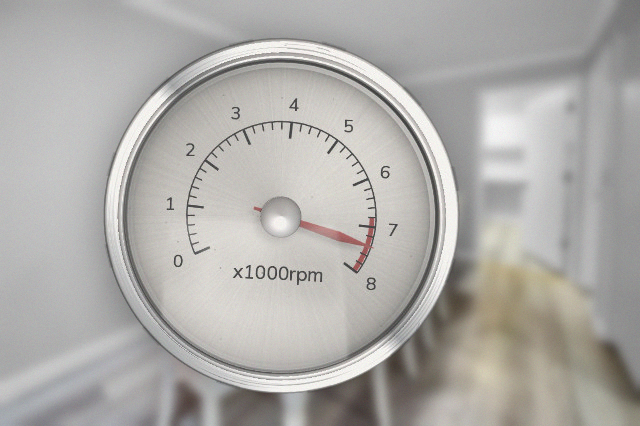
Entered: 7400 rpm
